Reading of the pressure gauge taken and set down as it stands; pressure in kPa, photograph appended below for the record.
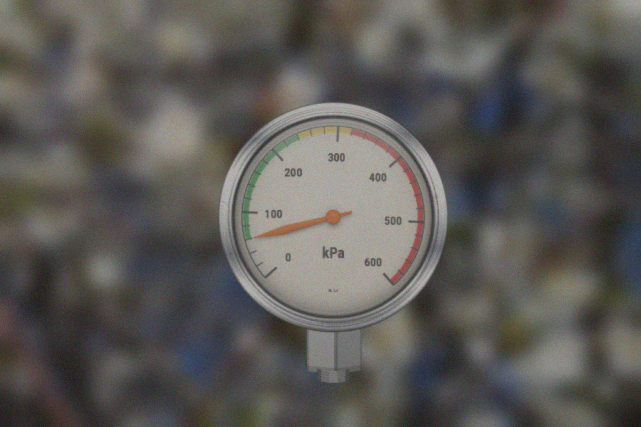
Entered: 60 kPa
